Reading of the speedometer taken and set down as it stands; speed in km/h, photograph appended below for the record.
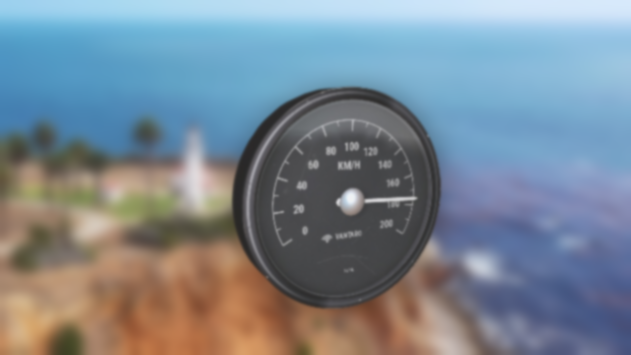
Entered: 175 km/h
